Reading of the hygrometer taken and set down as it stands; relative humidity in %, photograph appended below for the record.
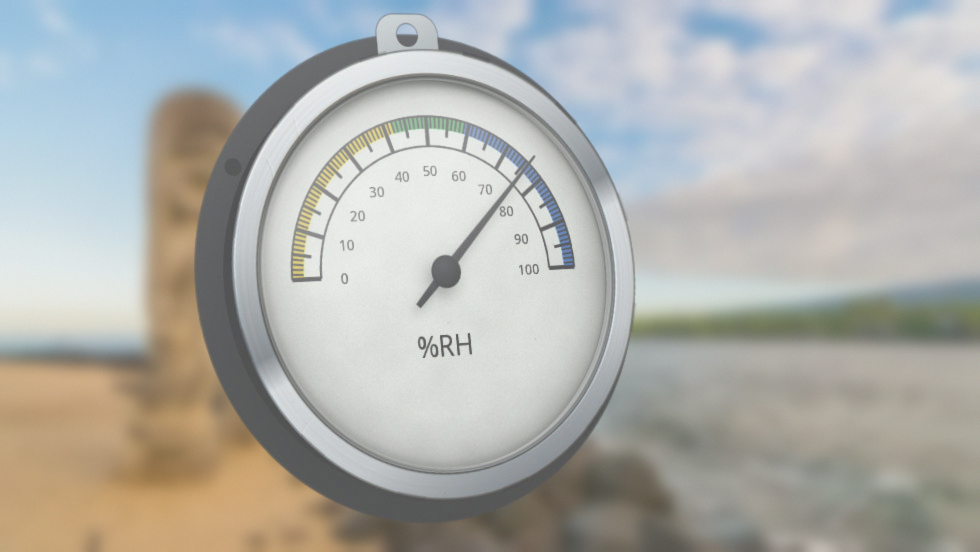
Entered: 75 %
